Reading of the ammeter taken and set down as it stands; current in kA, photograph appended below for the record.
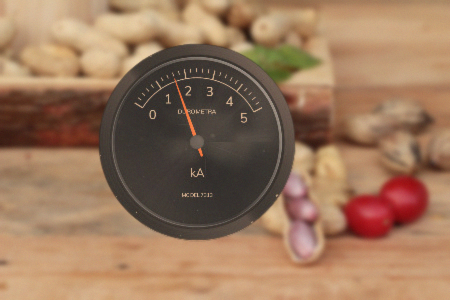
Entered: 1.6 kA
